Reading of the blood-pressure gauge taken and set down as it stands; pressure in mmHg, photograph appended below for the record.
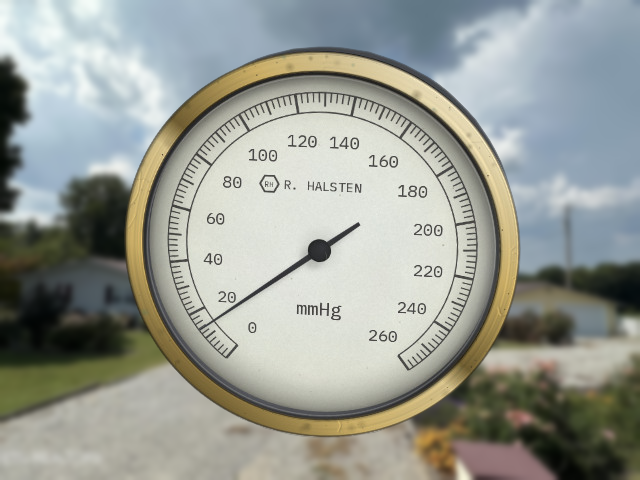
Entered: 14 mmHg
